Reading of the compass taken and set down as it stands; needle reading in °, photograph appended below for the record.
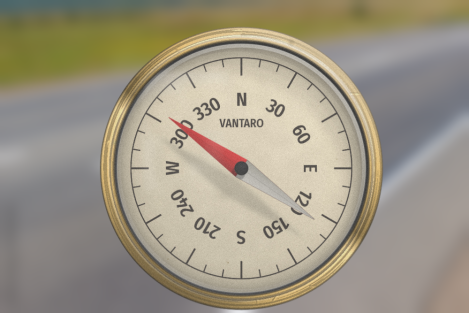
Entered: 305 °
